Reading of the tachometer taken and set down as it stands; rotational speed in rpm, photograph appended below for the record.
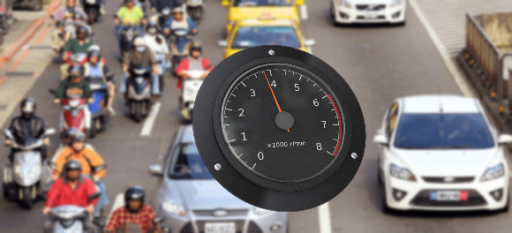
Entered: 3750 rpm
